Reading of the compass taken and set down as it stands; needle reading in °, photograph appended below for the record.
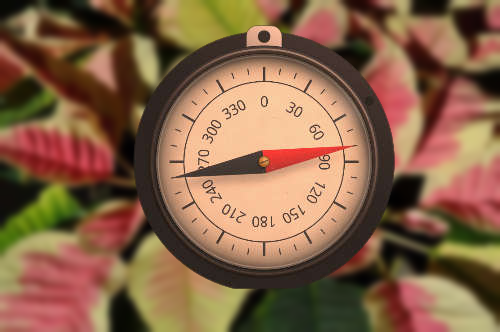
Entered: 80 °
